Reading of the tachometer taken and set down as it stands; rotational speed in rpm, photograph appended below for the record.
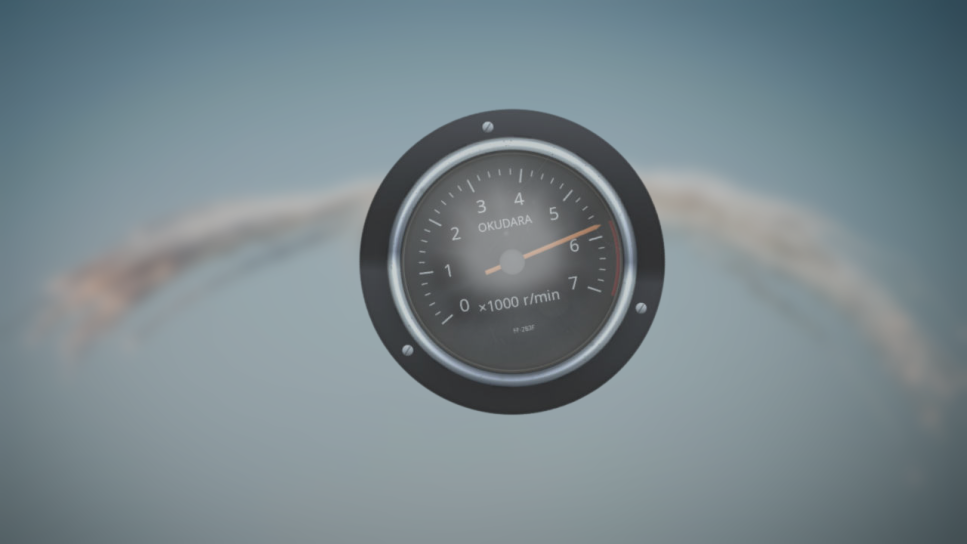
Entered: 5800 rpm
